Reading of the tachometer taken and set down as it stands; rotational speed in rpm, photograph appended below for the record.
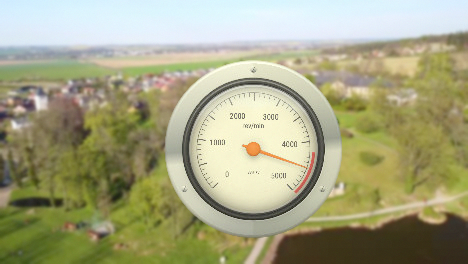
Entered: 4500 rpm
